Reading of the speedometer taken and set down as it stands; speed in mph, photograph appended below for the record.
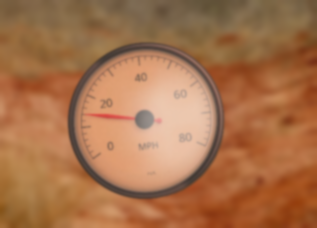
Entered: 14 mph
